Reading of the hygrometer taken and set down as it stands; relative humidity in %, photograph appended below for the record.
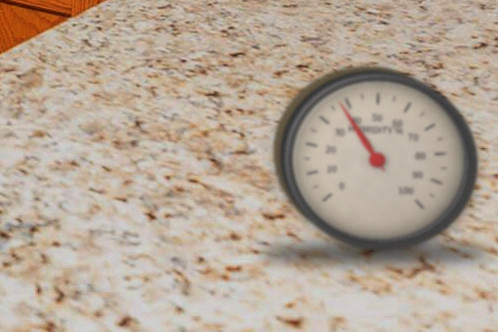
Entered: 37.5 %
